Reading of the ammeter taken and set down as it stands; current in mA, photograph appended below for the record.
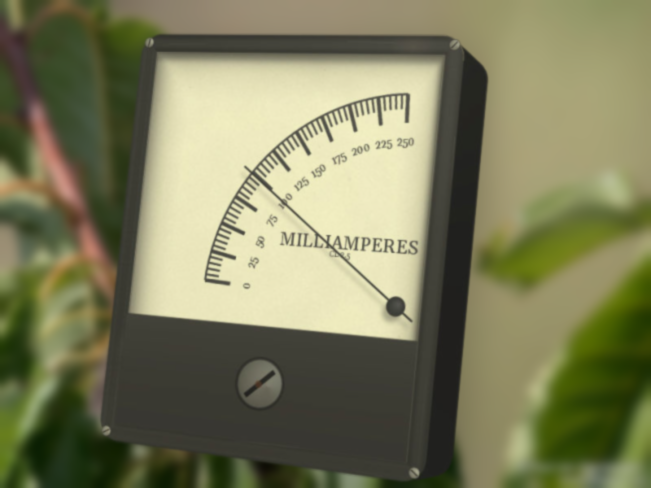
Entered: 100 mA
